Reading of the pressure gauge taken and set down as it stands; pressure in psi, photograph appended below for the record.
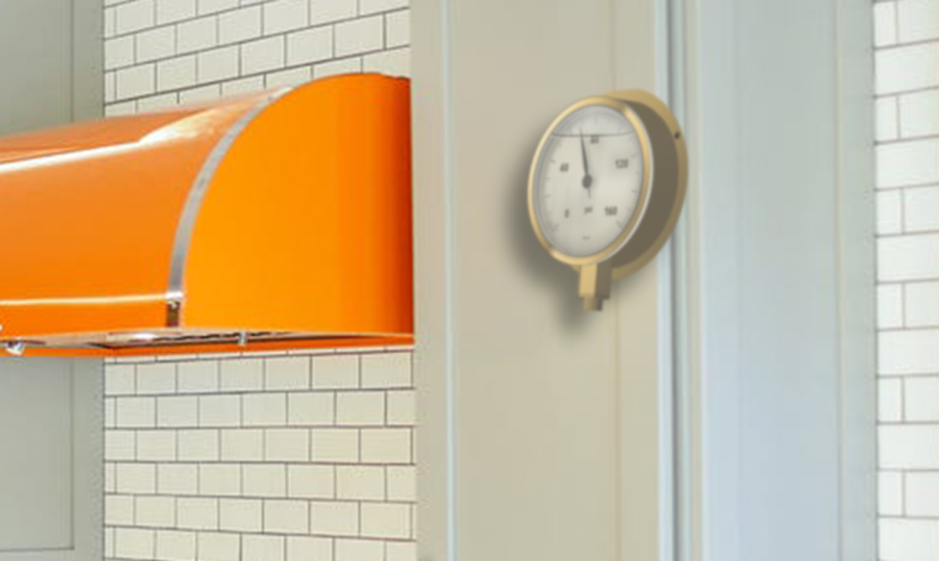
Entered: 70 psi
